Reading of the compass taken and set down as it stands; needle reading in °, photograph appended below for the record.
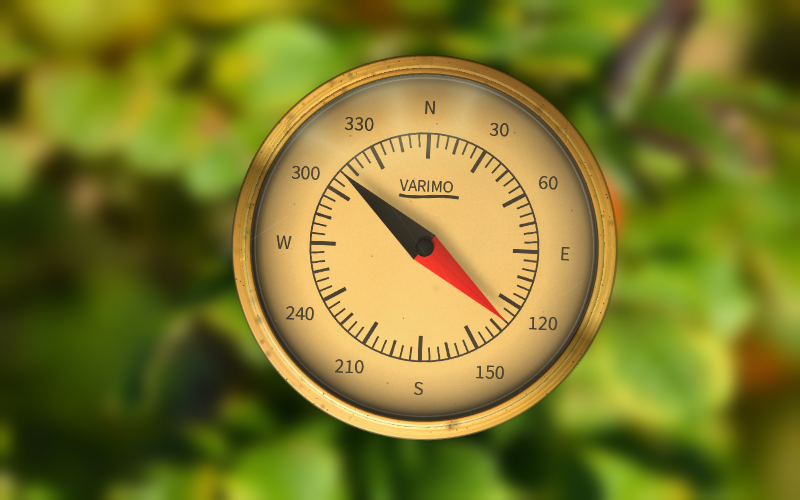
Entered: 130 °
